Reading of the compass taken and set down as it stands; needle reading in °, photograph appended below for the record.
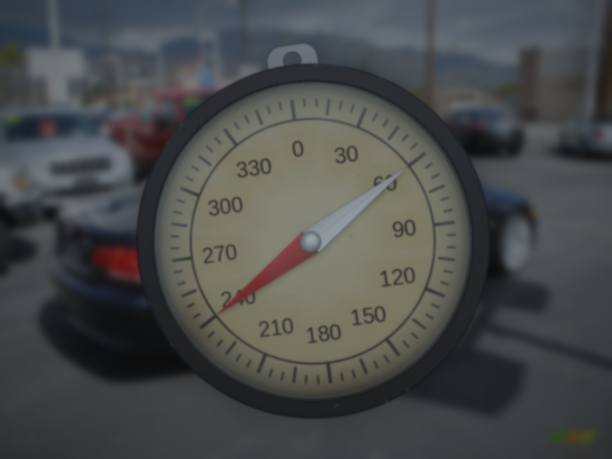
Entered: 240 °
